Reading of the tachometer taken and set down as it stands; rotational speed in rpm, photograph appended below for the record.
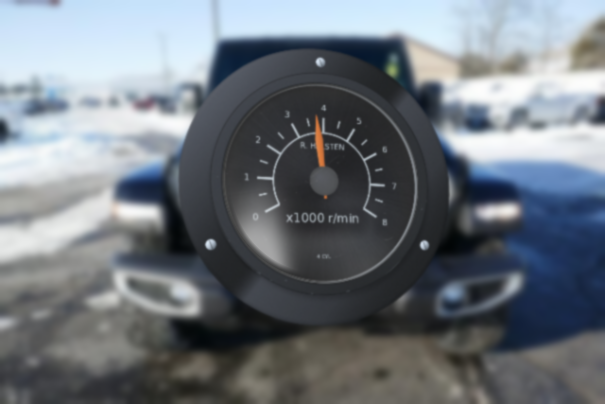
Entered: 3750 rpm
